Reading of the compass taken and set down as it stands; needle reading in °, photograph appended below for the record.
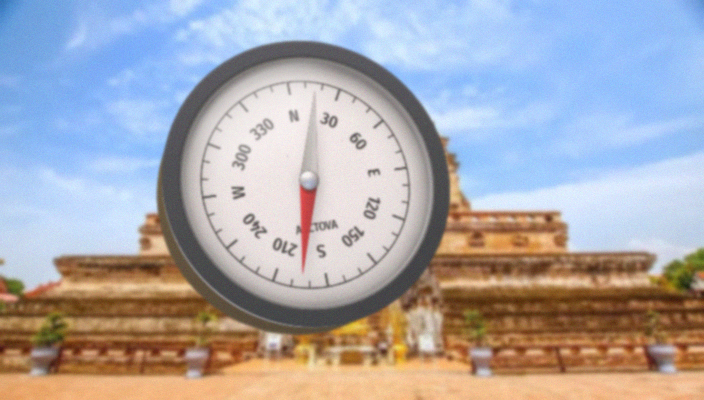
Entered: 195 °
